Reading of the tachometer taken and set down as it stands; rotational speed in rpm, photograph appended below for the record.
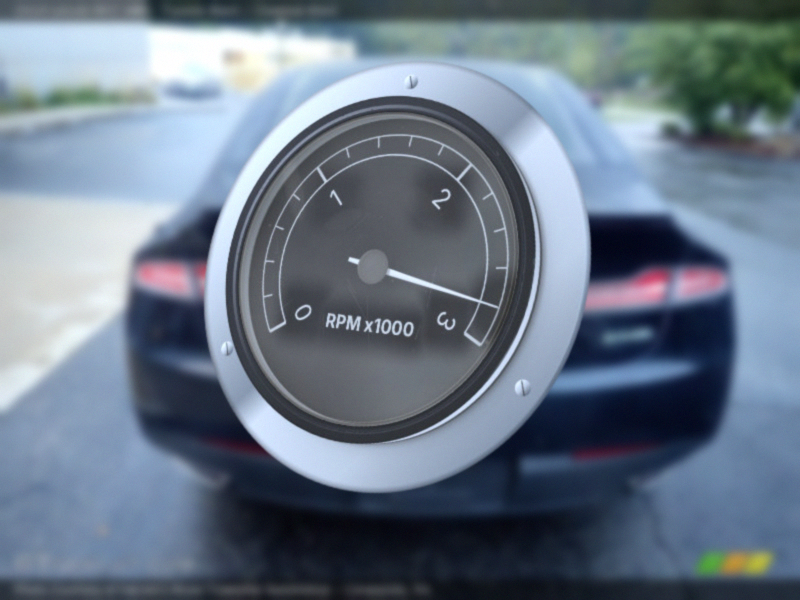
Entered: 2800 rpm
